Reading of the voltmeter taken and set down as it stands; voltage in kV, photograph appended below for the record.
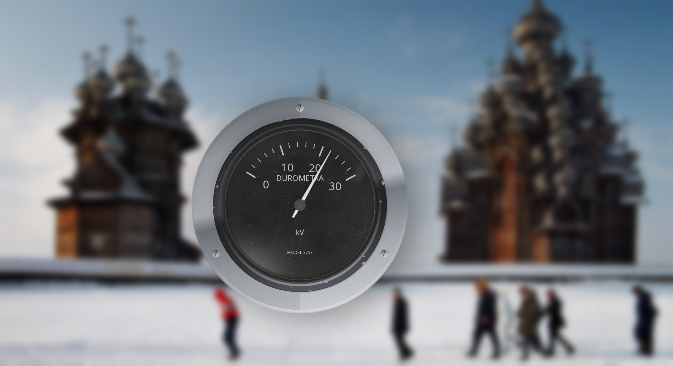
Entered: 22 kV
